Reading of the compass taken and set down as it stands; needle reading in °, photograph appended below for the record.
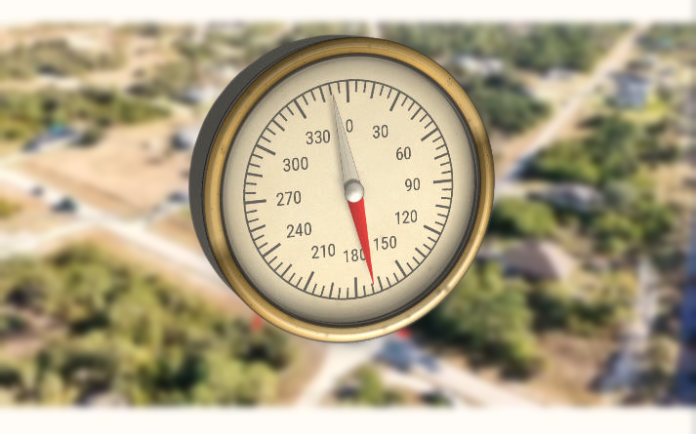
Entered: 170 °
